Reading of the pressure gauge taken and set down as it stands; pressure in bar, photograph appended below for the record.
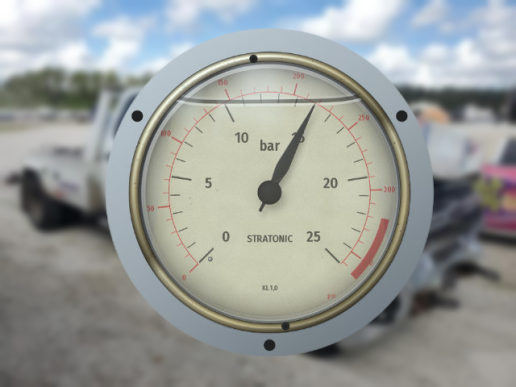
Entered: 15 bar
